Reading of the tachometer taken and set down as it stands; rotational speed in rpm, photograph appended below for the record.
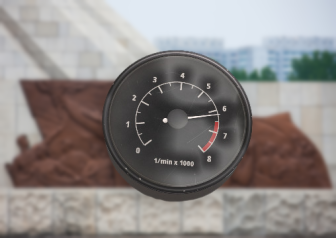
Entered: 6250 rpm
